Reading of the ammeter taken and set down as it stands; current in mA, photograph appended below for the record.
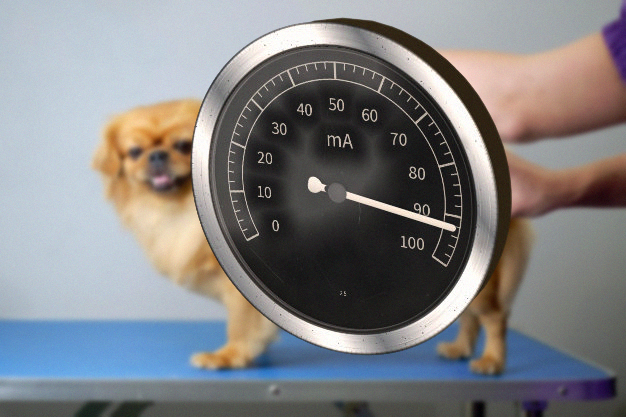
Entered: 92 mA
